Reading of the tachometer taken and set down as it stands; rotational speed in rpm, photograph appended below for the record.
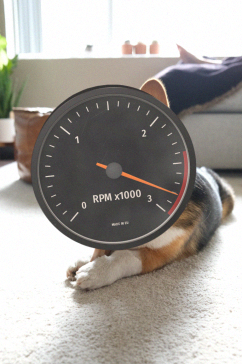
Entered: 2800 rpm
